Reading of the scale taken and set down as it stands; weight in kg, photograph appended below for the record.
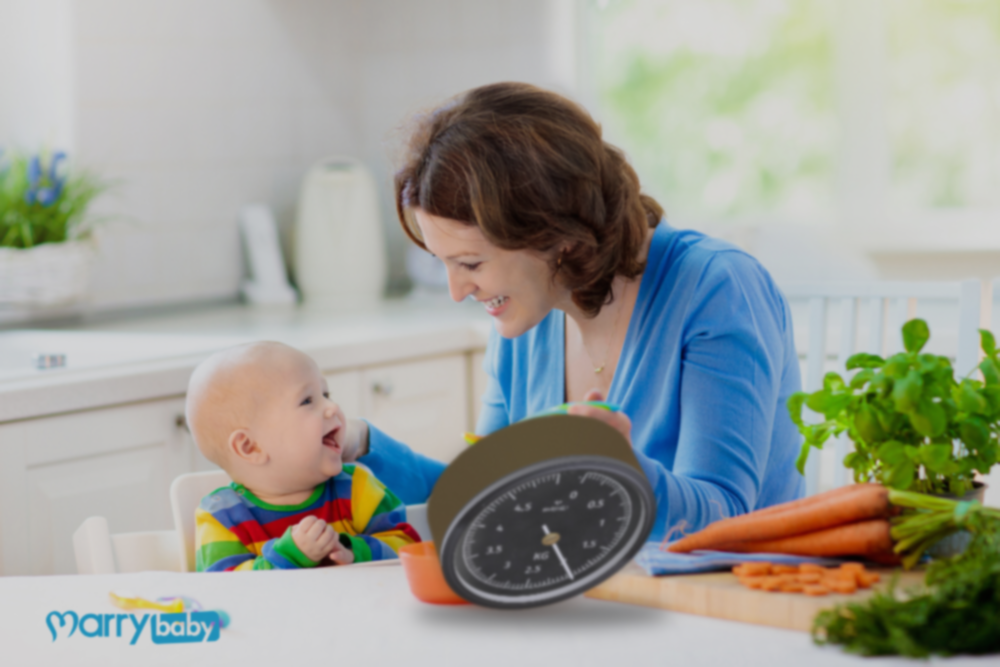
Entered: 2 kg
